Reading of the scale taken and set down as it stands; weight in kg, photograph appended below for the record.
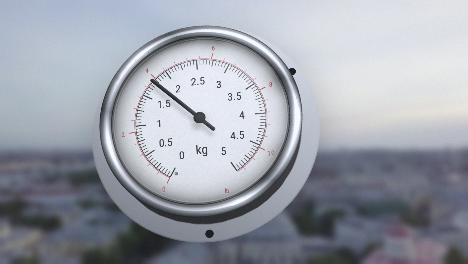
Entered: 1.75 kg
